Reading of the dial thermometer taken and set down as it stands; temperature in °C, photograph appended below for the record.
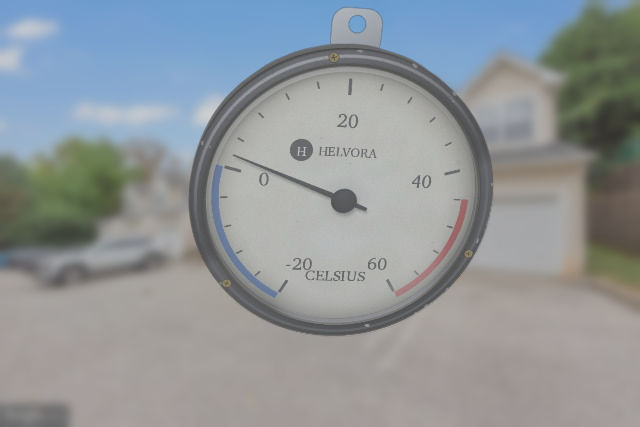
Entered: 2 °C
